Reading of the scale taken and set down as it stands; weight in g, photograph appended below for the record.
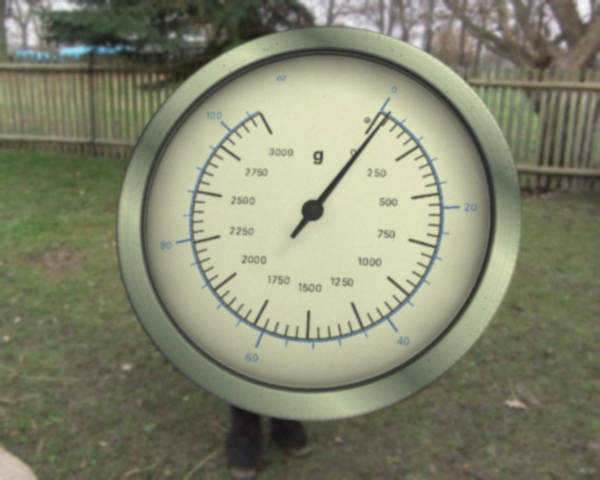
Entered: 50 g
